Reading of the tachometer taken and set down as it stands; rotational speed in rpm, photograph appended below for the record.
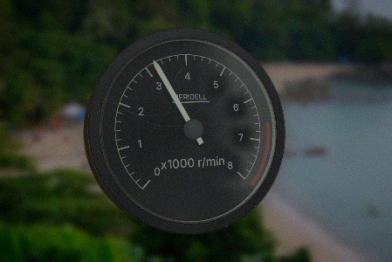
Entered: 3200 rpm
